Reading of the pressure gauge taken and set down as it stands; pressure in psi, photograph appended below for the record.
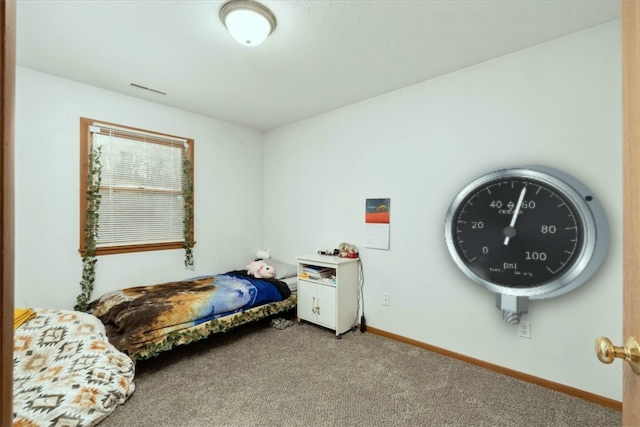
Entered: 55 psi
